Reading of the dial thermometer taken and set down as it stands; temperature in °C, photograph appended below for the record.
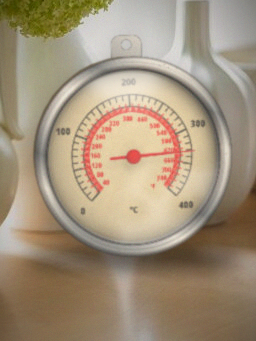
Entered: 330 °C
